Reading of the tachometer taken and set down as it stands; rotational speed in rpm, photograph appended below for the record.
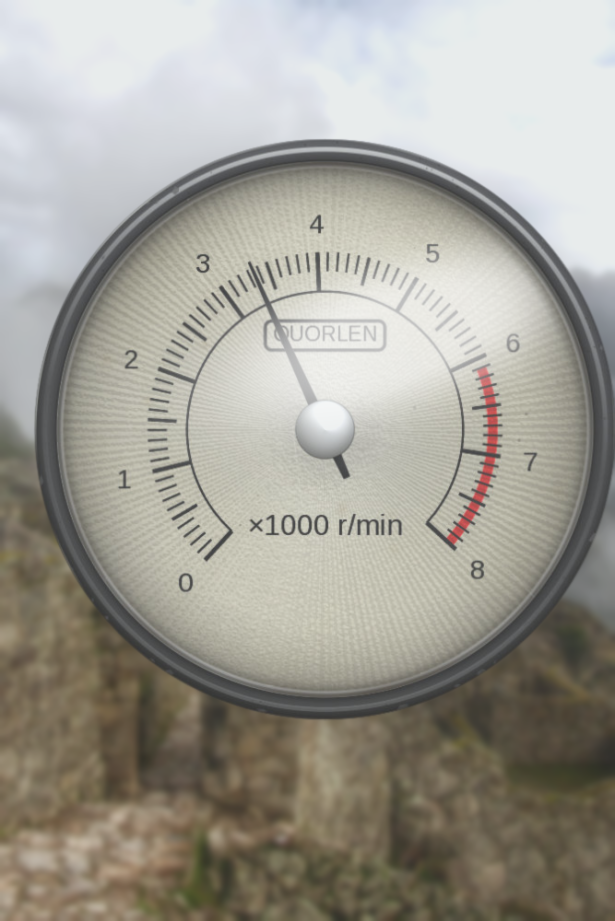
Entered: 3350 rpm
